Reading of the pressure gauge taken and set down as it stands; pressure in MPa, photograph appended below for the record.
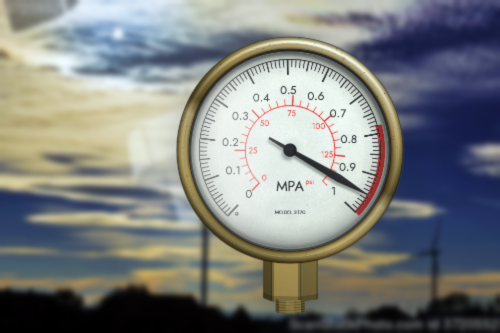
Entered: 0.95 MPa
